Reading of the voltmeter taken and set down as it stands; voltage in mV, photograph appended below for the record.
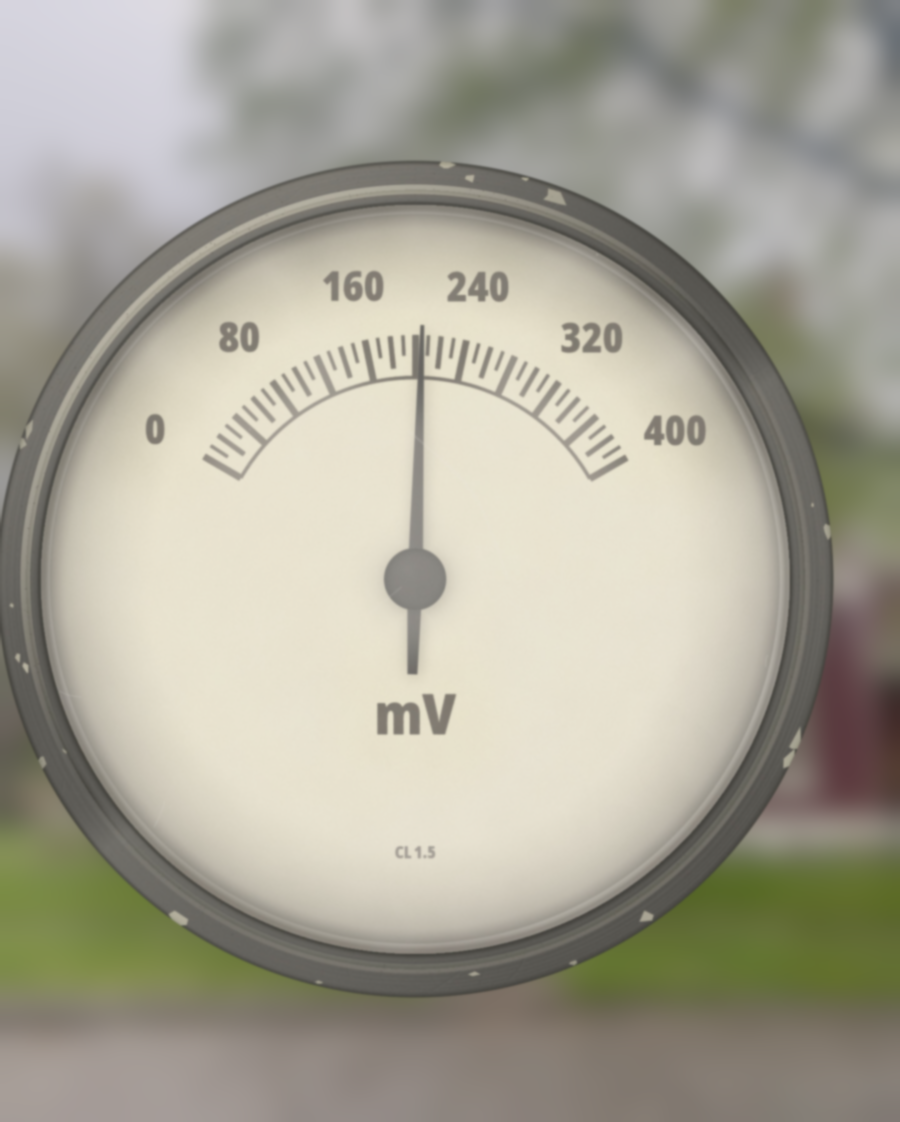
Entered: 205 mV
